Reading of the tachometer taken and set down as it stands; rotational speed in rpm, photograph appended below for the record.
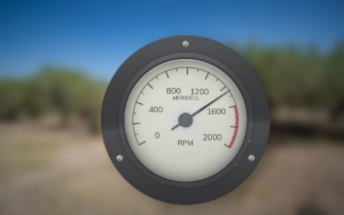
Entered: 1450 rpm
